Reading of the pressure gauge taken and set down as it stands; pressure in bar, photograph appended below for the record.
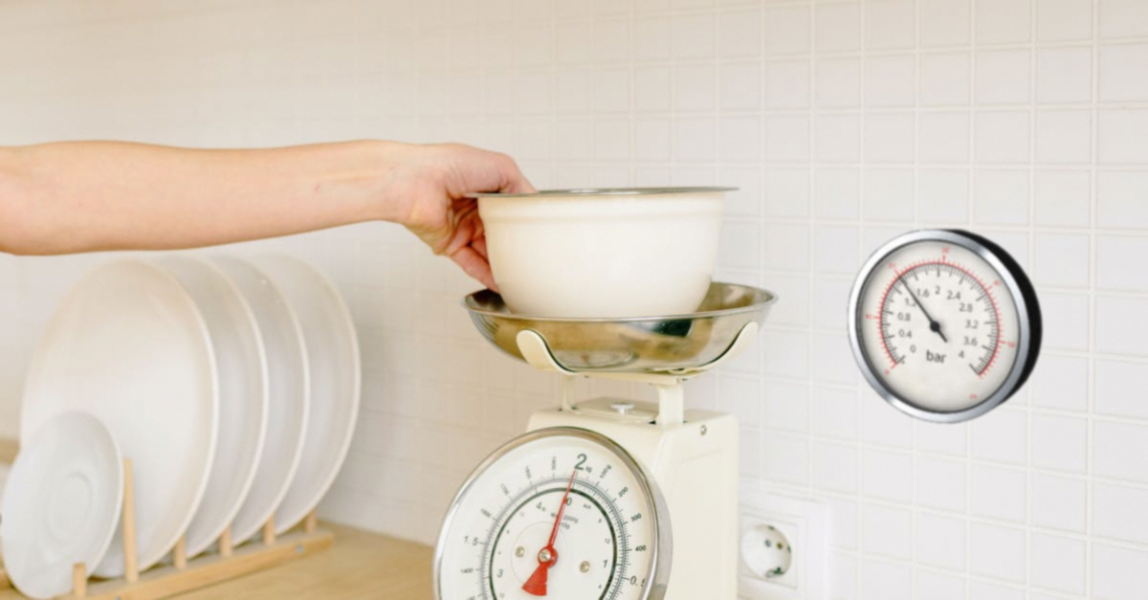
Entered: 1.4 bar
